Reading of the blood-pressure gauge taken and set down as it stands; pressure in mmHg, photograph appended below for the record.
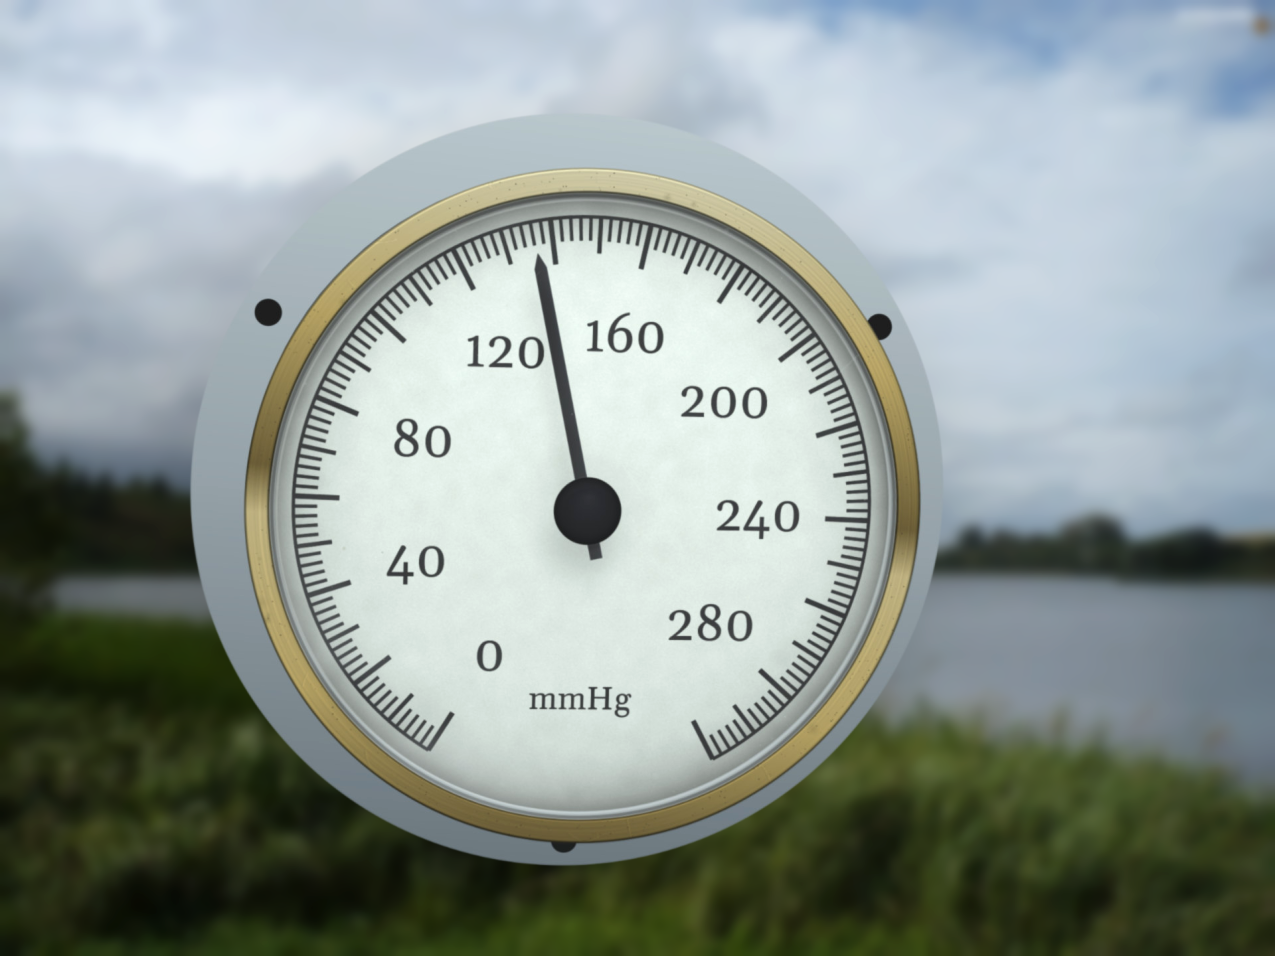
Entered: 136 mmHg
